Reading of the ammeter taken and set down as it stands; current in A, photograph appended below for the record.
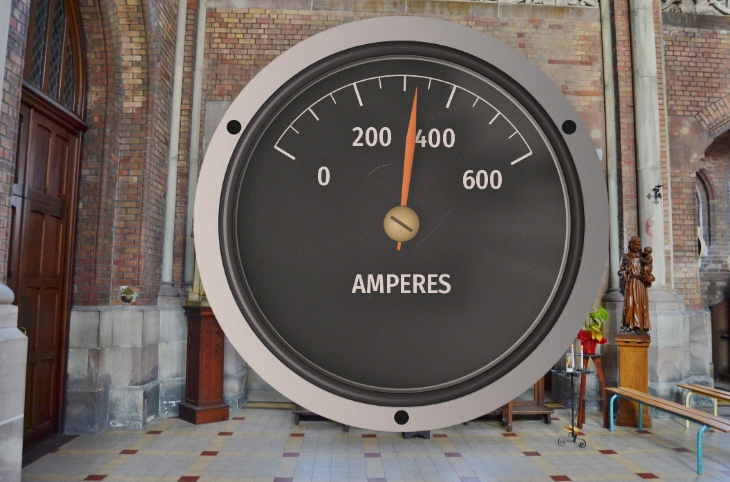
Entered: 325 A
